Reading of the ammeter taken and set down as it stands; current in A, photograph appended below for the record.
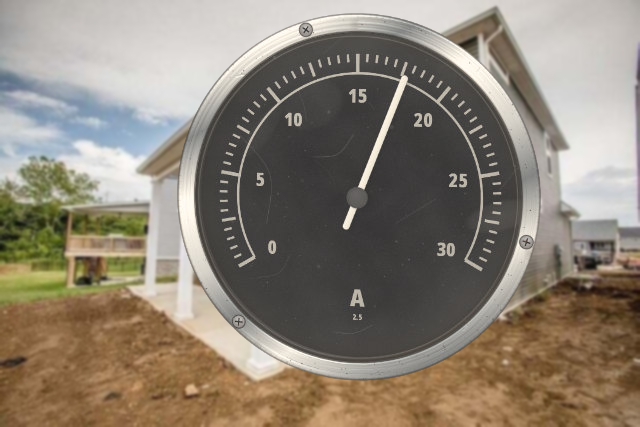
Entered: 17.75 A
